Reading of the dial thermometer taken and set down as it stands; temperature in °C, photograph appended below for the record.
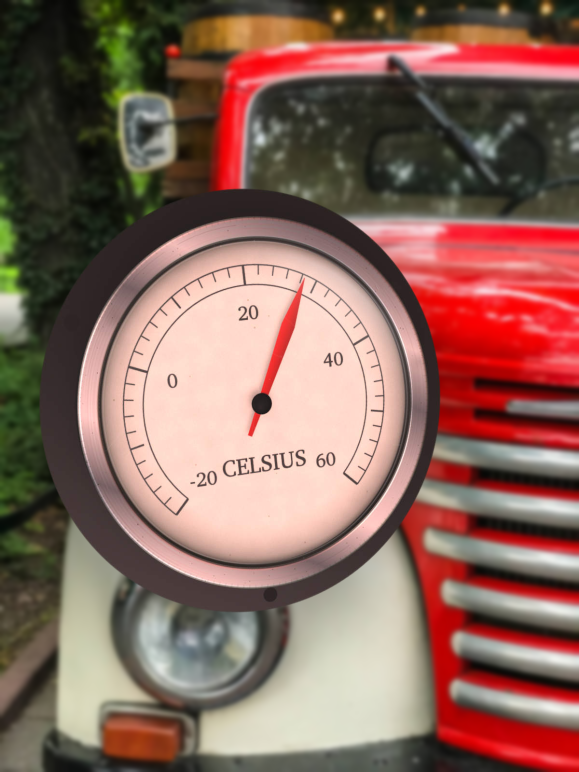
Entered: 28 °C
